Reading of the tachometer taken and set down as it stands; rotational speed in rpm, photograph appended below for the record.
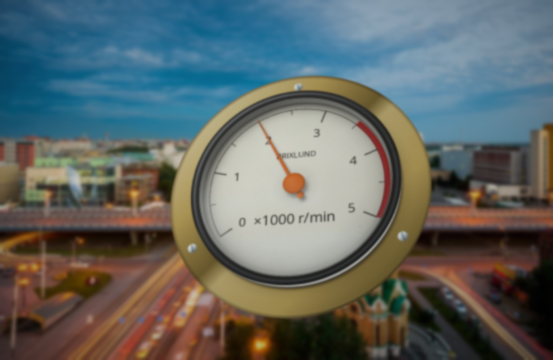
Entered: 2000 rpm
